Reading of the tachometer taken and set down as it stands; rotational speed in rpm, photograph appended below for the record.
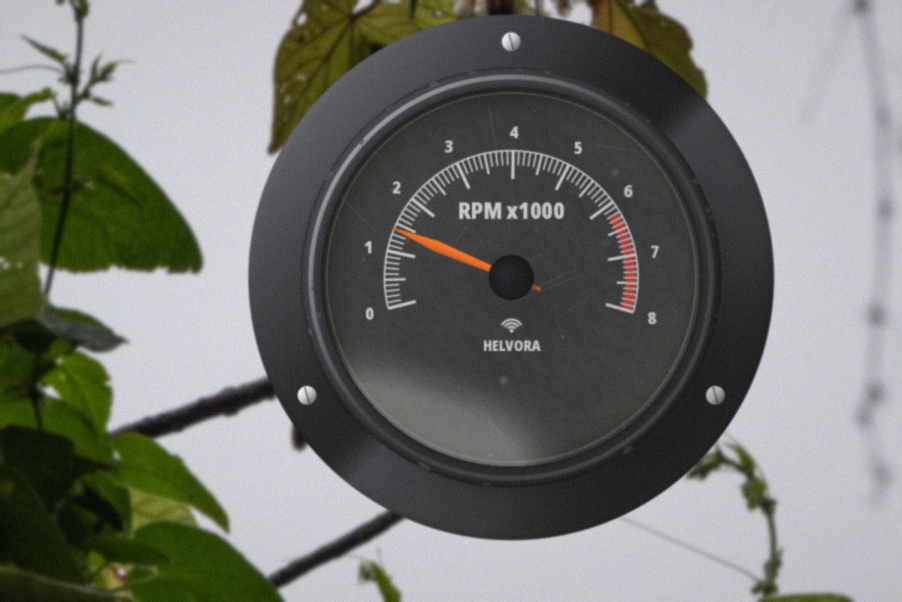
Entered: 1400 rpm
